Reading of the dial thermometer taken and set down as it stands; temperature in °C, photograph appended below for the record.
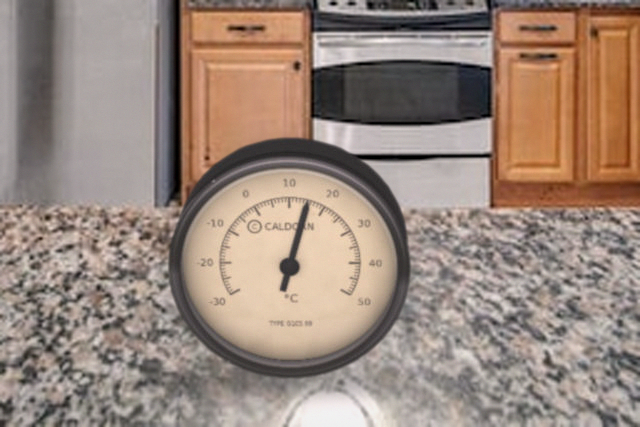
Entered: 15 °C
